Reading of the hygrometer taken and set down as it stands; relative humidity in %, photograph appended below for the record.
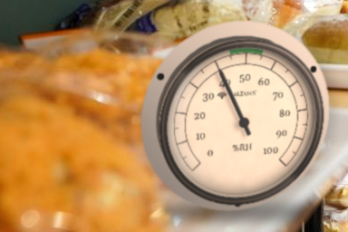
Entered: 40 %
